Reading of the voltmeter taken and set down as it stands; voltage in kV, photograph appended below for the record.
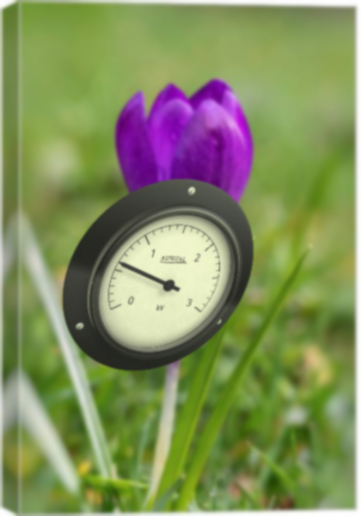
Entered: 0.6 kV
